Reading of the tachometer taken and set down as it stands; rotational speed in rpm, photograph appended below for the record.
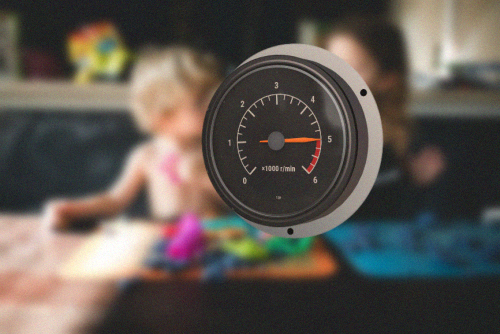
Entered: 5000 rpm
